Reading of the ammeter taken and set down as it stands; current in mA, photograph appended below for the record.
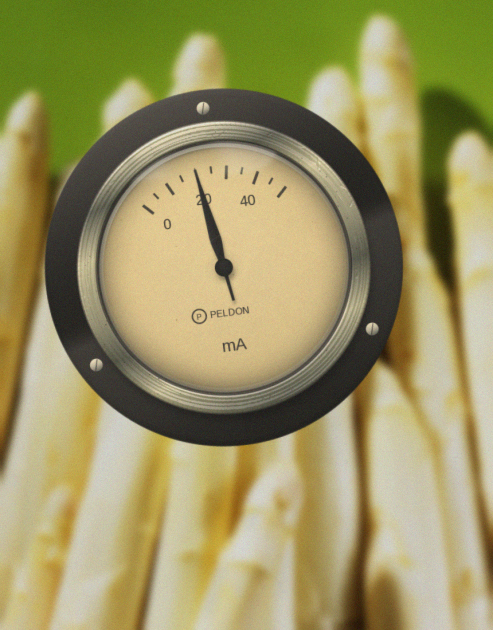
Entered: 20 mA
